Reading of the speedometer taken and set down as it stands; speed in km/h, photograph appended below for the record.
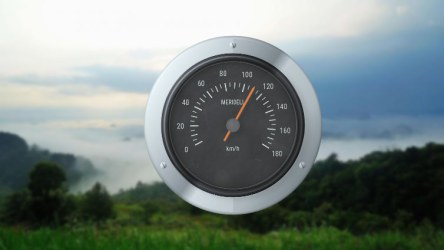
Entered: 110 km/h
